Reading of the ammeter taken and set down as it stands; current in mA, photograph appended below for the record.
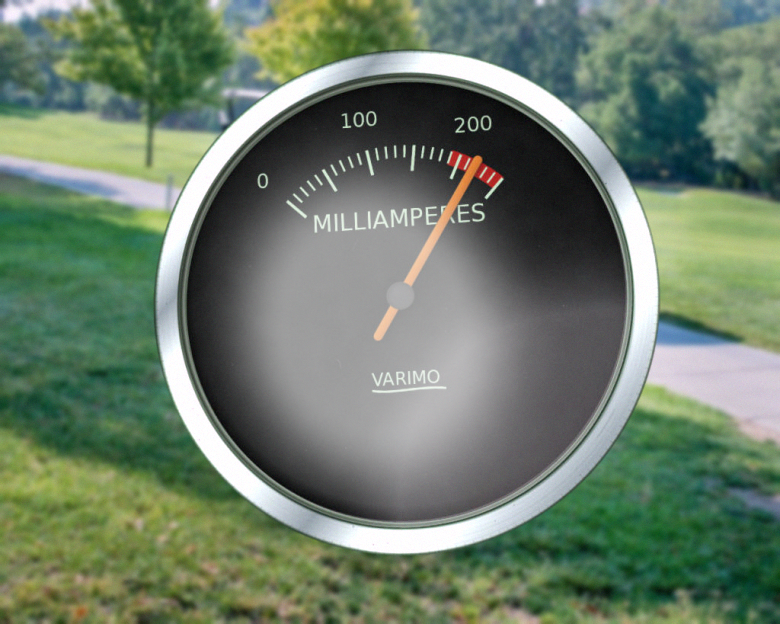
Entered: 220 mA
